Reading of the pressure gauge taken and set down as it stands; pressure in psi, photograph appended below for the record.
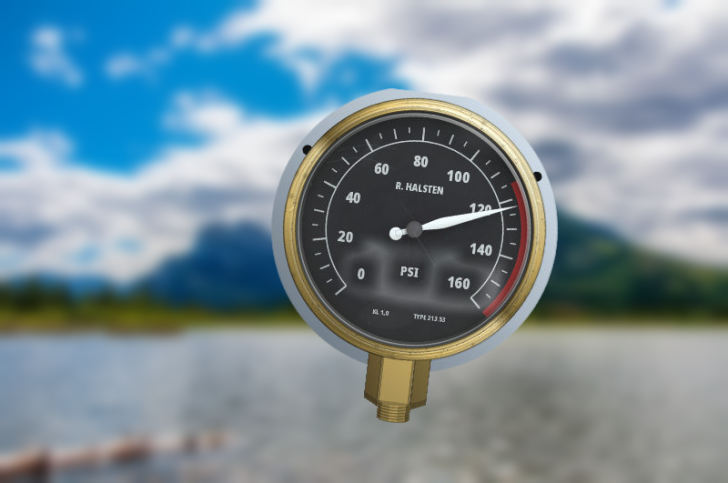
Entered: 122.5 psi
